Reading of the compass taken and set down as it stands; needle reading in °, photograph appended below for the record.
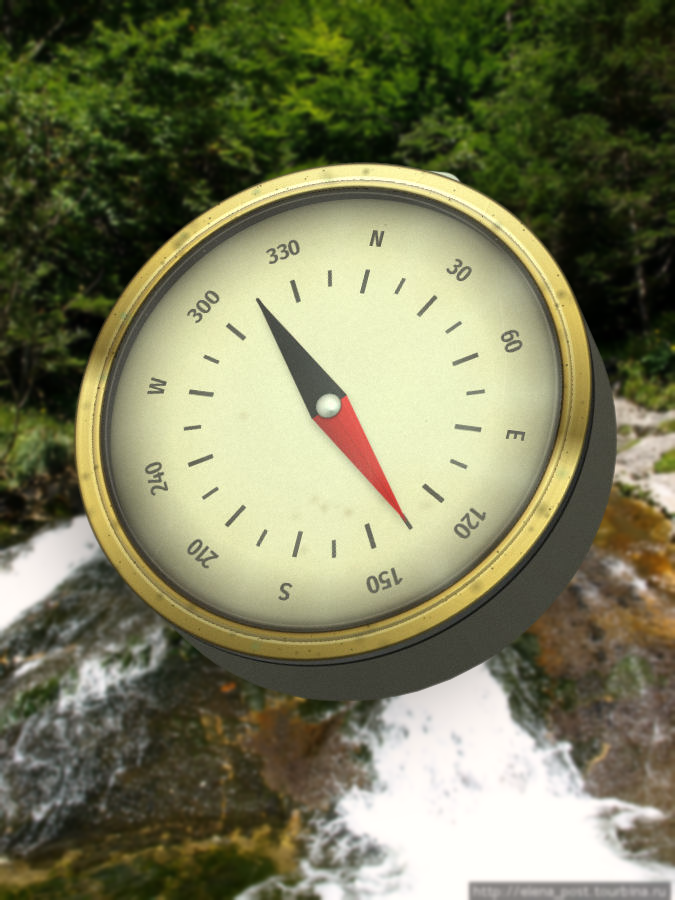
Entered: 135 °
